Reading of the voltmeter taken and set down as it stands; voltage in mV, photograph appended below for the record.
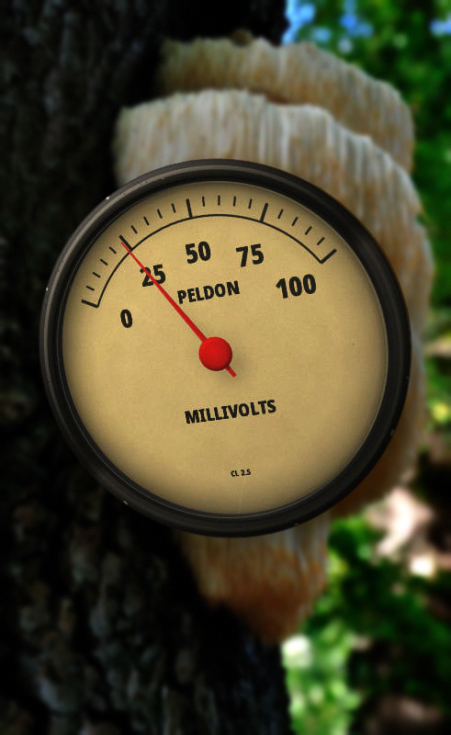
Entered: 25 mV
